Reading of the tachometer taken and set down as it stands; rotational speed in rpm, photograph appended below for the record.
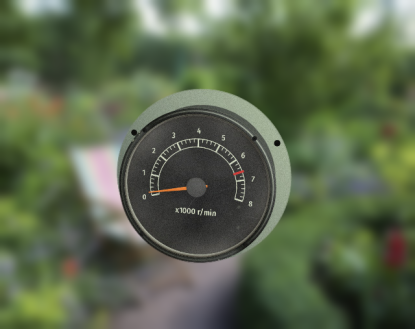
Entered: 200 rpm
